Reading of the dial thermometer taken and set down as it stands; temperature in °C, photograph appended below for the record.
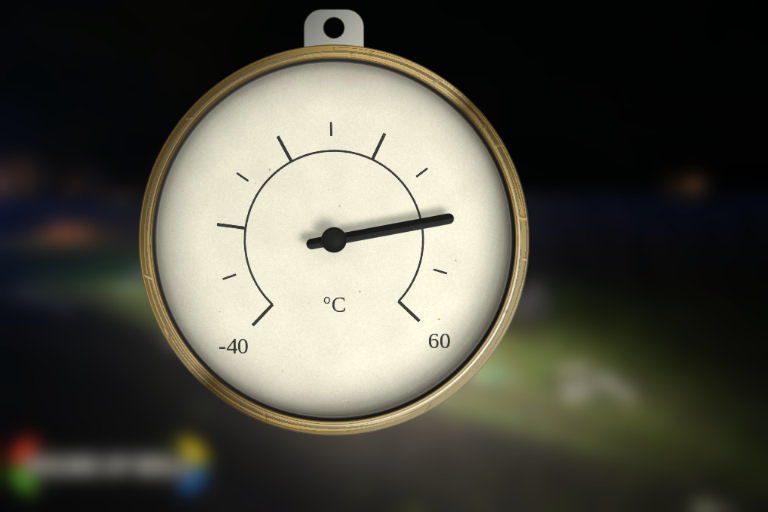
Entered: 40 °C
